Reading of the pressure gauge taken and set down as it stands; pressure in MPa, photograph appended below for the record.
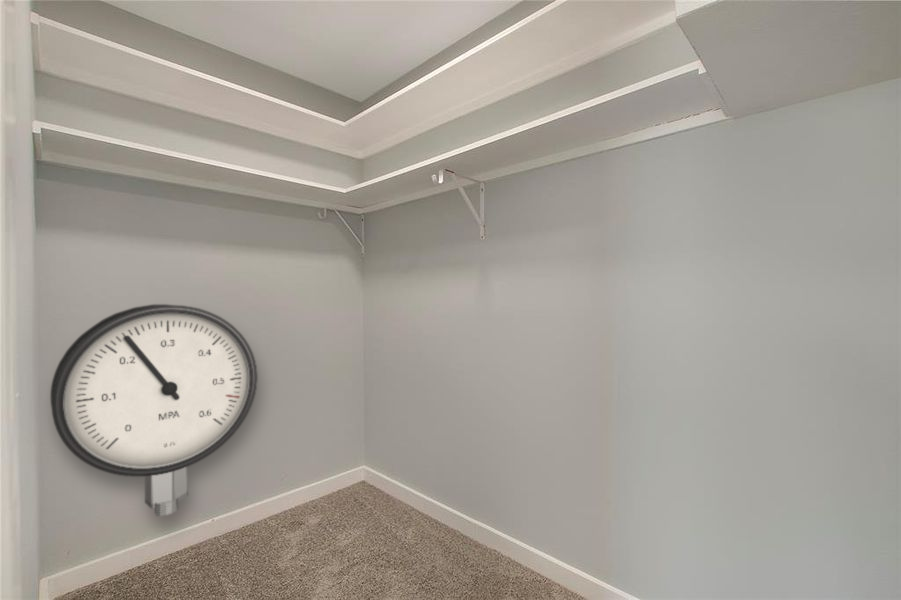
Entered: 0.23 MPa
